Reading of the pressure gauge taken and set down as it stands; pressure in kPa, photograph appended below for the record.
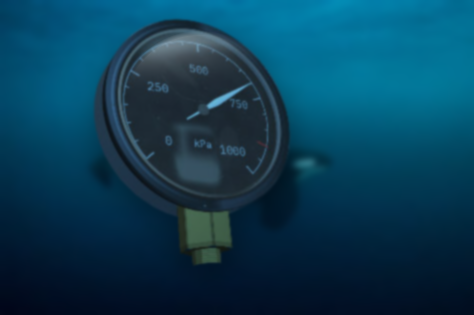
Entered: 700 kPa
